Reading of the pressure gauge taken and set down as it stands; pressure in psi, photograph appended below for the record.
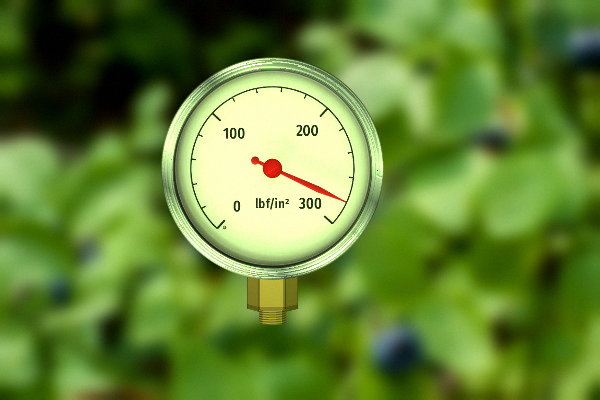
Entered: 280 psi
